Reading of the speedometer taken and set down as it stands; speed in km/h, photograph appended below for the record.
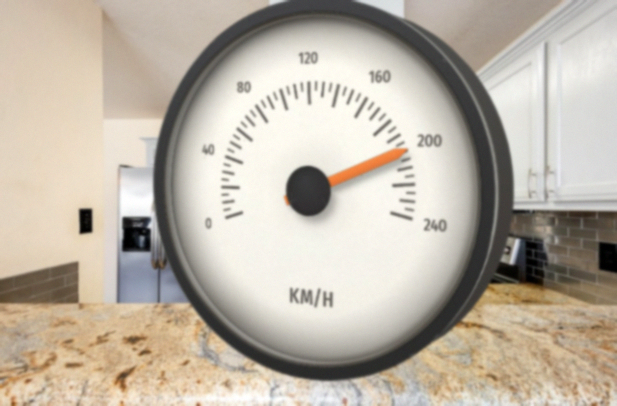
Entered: 200 km/h
